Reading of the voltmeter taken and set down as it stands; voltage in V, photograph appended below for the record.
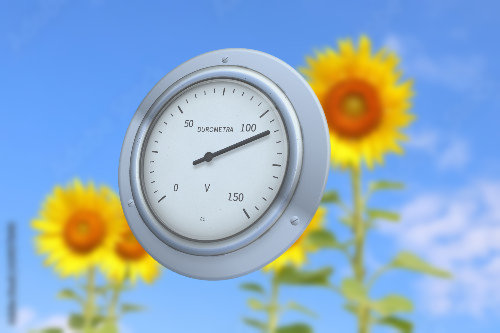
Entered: 110 V
